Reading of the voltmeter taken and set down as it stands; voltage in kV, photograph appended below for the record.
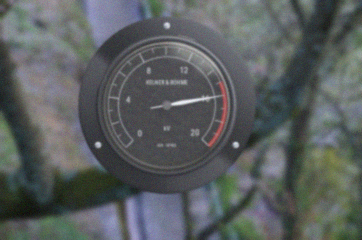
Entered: 16 kV
